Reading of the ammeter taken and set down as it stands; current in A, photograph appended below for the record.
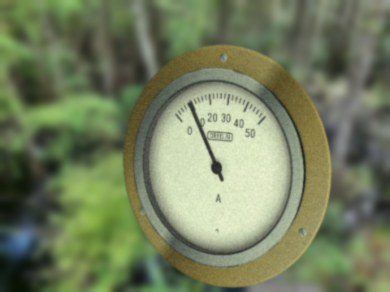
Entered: 10 A
